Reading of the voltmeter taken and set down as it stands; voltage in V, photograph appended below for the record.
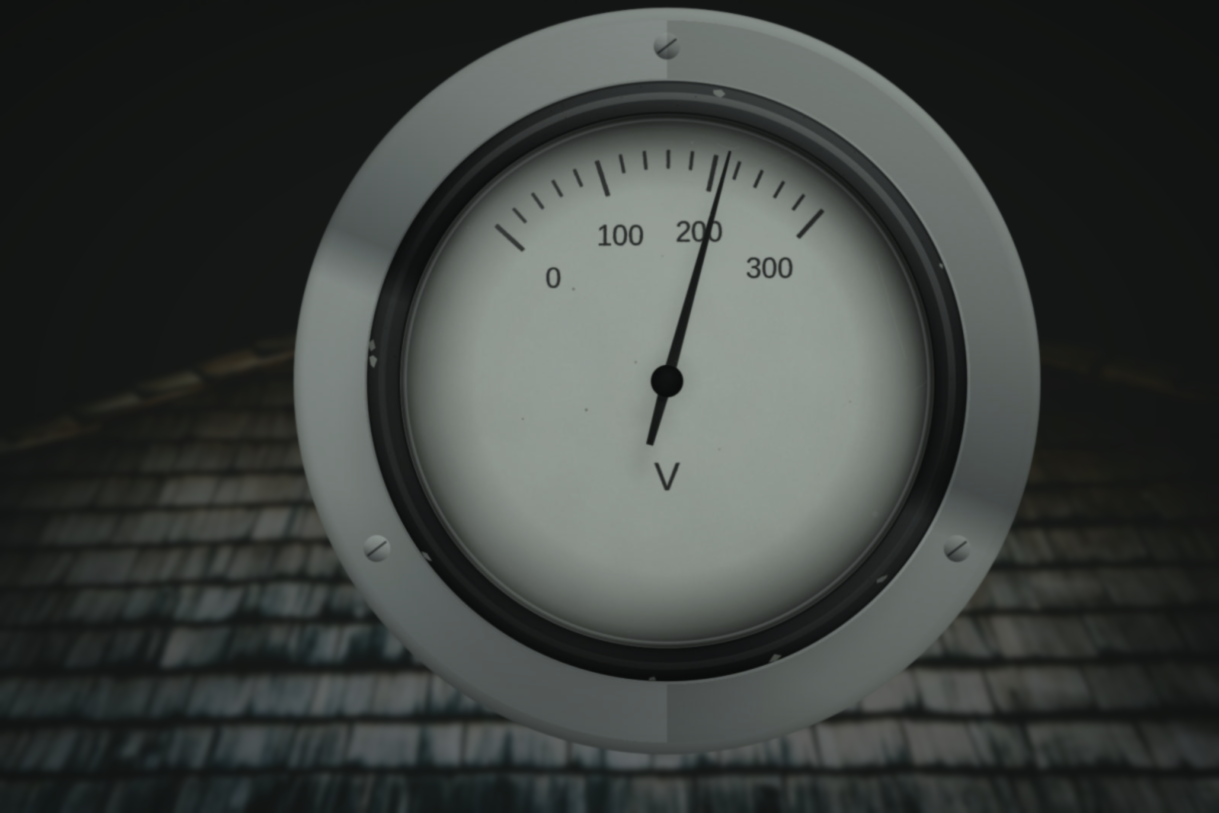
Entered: 210 V
